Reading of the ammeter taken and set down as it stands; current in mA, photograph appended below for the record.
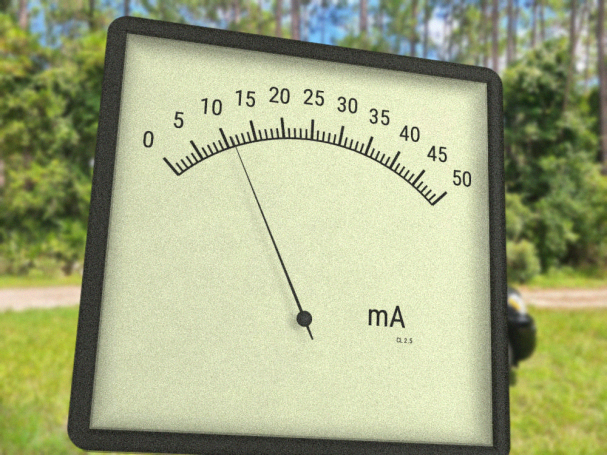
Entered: 11 mA
